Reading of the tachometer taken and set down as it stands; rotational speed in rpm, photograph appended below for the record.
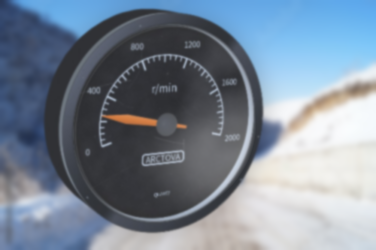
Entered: 250 rpm
